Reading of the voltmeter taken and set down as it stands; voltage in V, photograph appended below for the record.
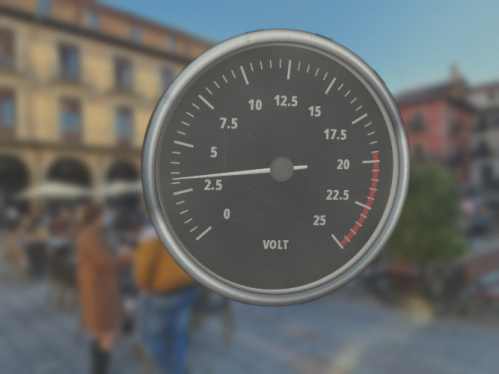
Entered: 3.25 V
